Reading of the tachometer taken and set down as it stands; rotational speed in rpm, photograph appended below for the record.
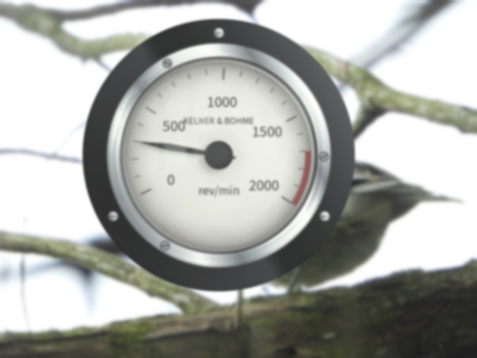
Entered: 300 rpm
